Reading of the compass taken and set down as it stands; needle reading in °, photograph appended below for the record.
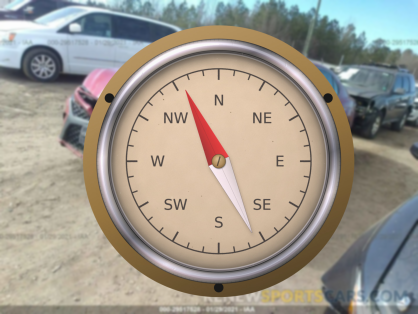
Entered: 335 °
